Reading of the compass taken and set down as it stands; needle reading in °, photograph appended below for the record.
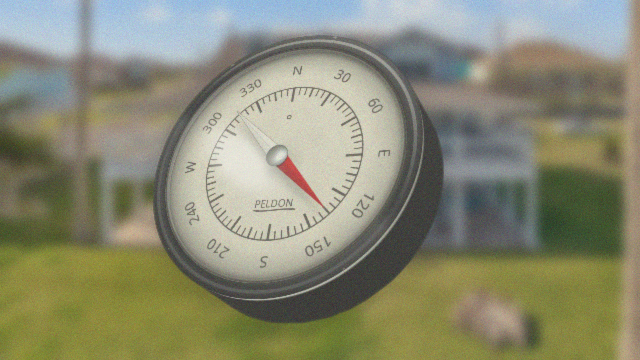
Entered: 135 °
